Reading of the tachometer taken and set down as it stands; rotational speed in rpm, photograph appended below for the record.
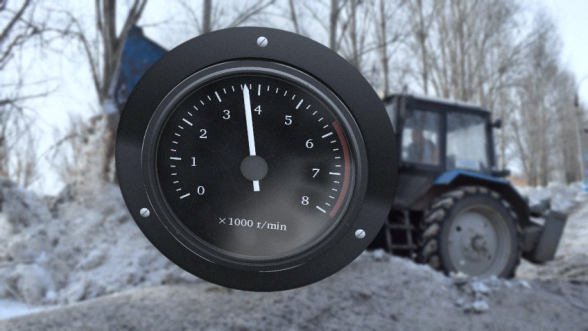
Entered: 3700 rpm
